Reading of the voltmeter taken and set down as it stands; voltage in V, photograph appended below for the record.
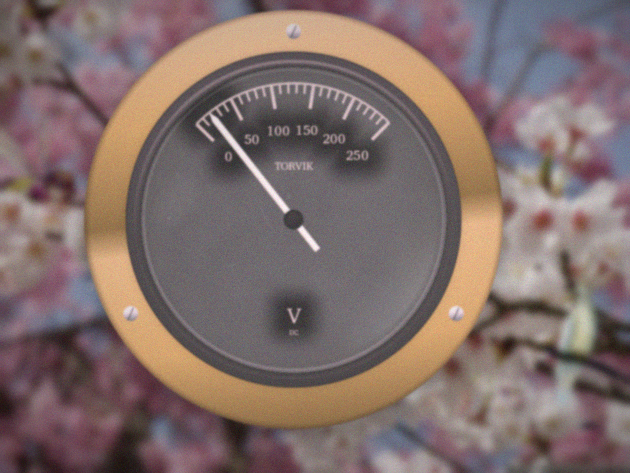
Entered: 20 V
